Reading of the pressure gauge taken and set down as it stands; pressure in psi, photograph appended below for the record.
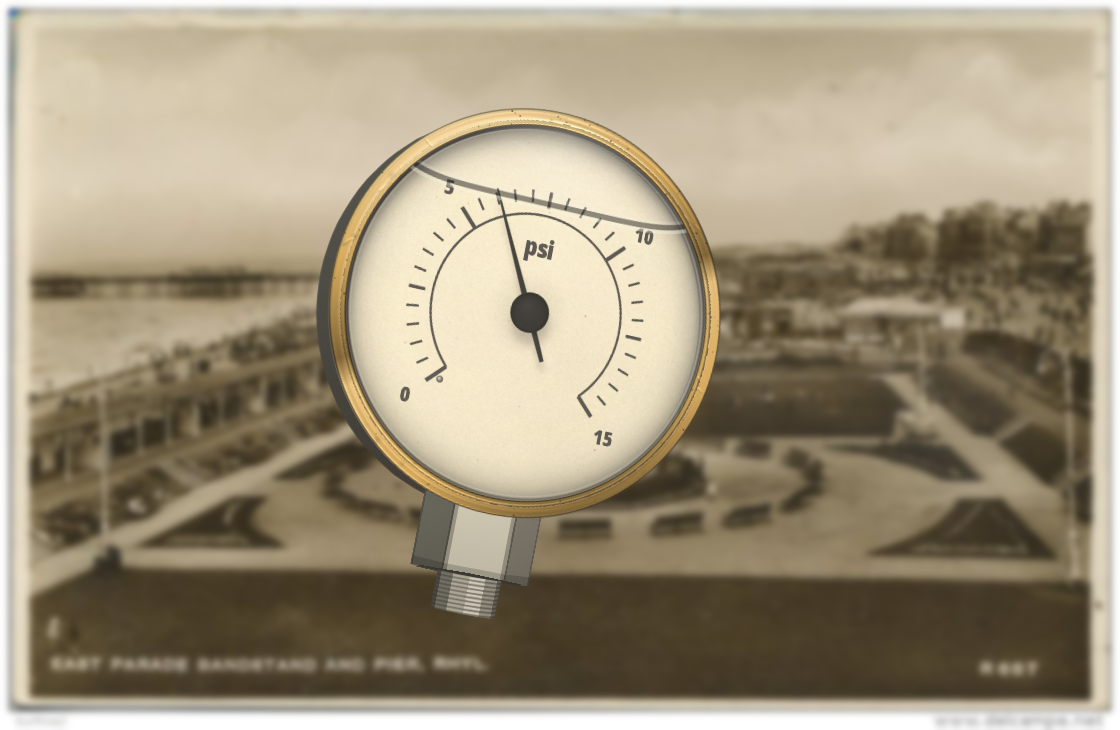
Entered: 6 psi
